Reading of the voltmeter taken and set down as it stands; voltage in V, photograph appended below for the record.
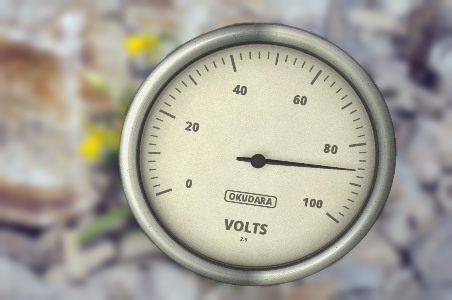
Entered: 86 V
